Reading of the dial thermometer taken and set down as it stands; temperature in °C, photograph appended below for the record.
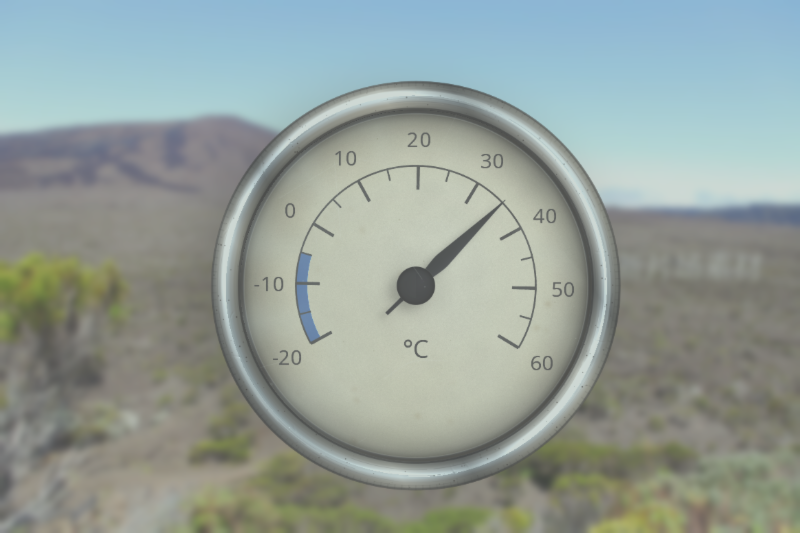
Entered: 35 °C
